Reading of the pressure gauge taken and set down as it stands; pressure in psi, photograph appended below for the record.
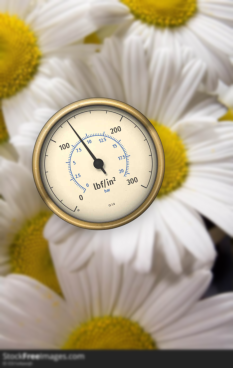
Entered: 130 psi
